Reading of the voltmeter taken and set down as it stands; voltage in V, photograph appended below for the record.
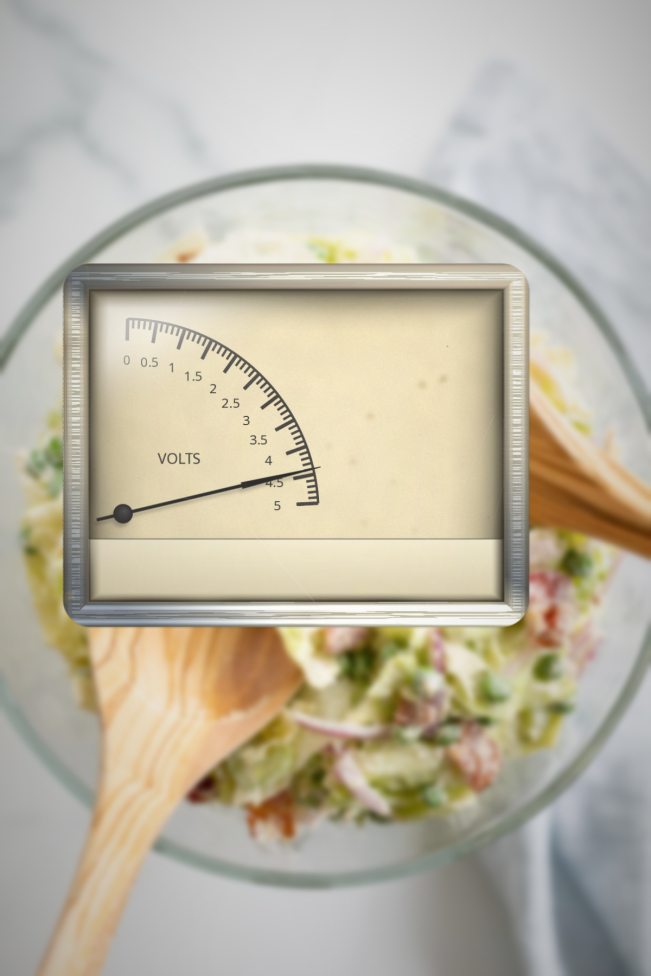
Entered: 4.4 V
